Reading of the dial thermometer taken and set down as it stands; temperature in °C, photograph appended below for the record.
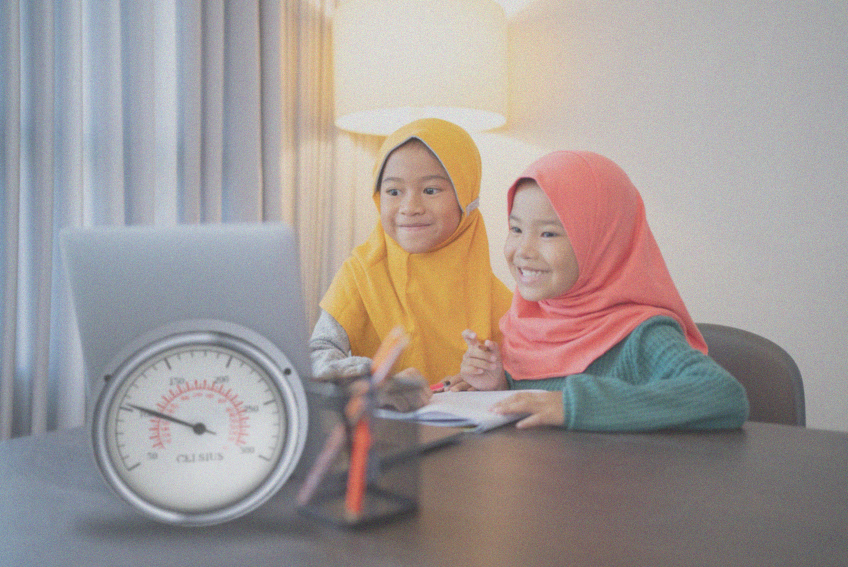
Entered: 105 °C
